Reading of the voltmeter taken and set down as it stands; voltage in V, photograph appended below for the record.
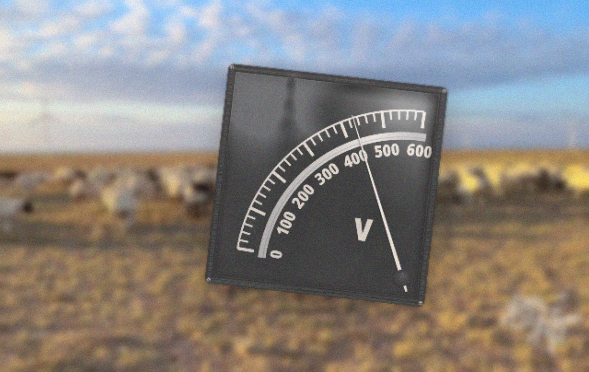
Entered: 430 V
